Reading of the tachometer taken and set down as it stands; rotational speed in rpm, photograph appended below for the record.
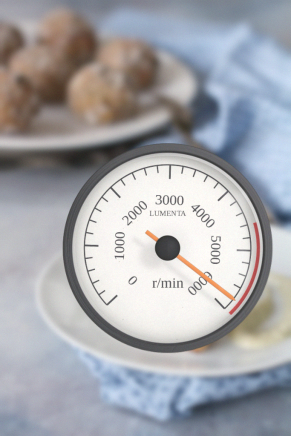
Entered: 5800 rpm
